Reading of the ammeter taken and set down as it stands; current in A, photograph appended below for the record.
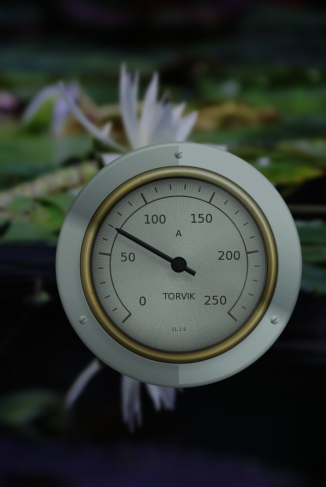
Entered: 70 A
